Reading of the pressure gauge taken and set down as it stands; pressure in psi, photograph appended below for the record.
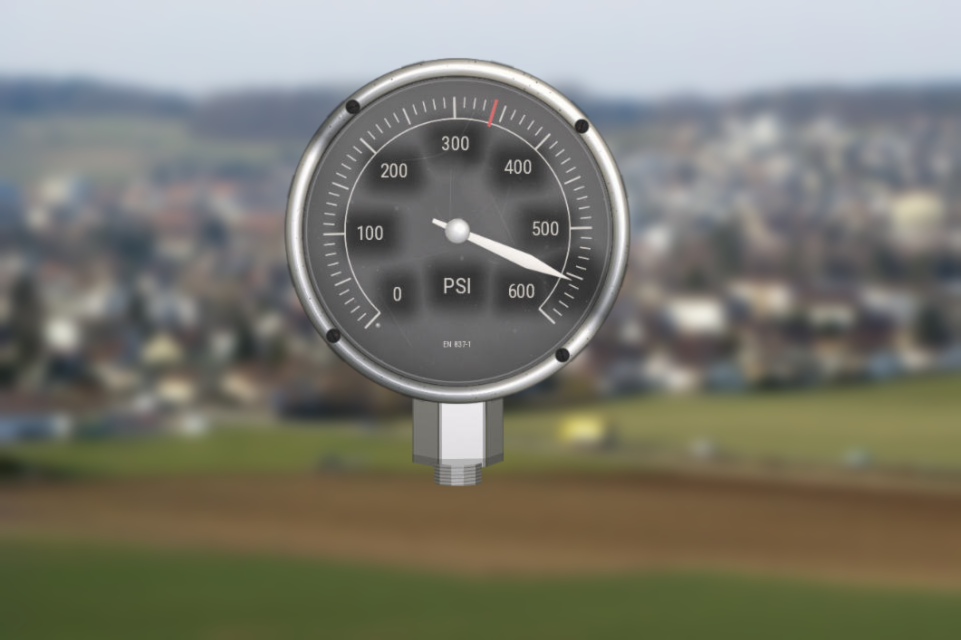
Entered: 555 psi
